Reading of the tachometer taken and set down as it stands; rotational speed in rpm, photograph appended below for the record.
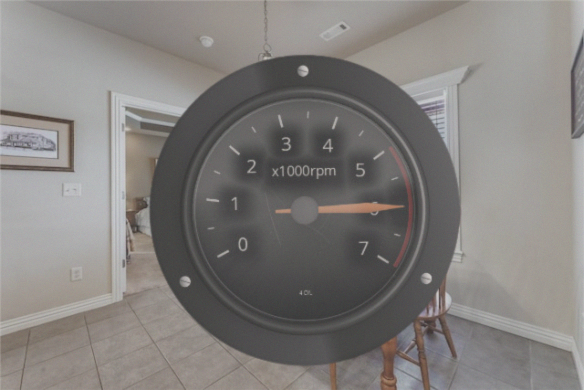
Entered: 6000 rpm
